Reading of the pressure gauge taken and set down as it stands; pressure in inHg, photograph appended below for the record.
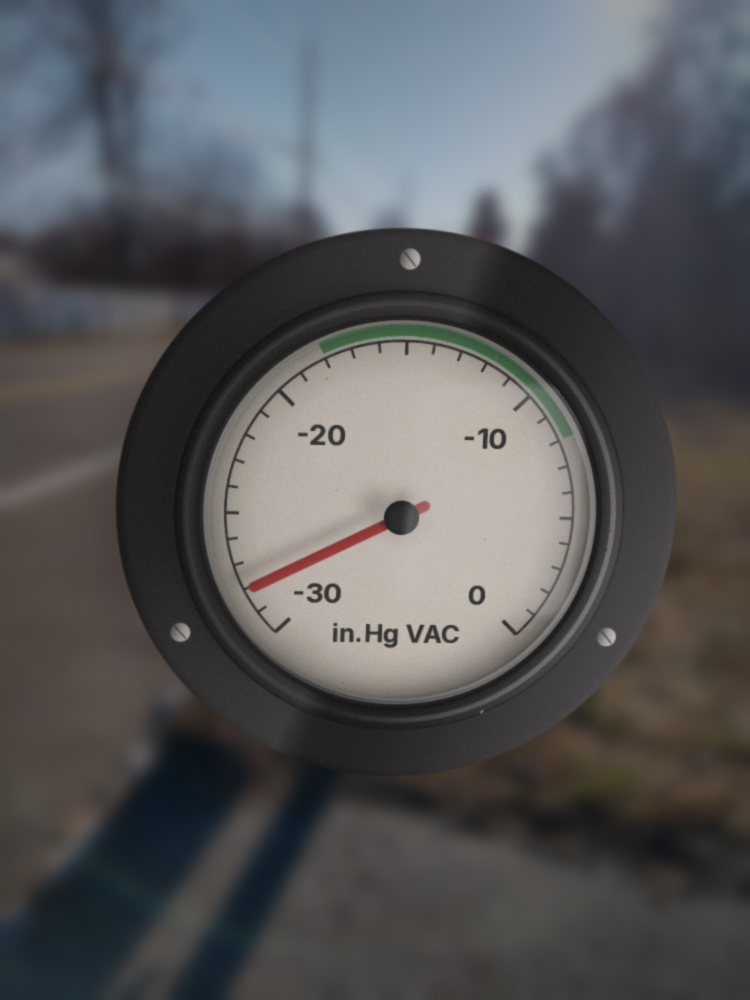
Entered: -28 inHg
